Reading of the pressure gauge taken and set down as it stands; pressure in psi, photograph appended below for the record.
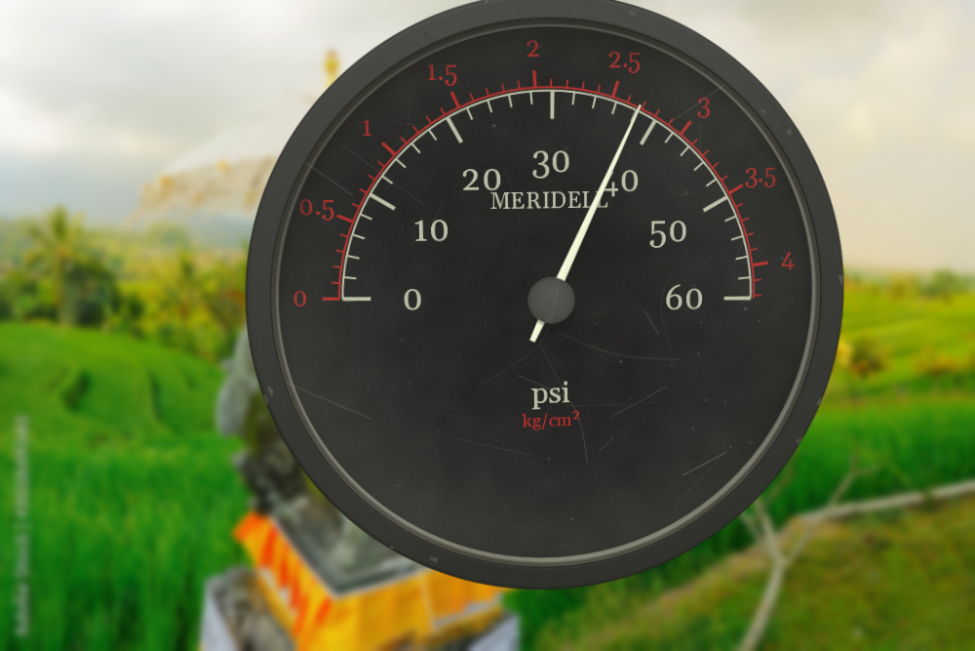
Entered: 38 psi
